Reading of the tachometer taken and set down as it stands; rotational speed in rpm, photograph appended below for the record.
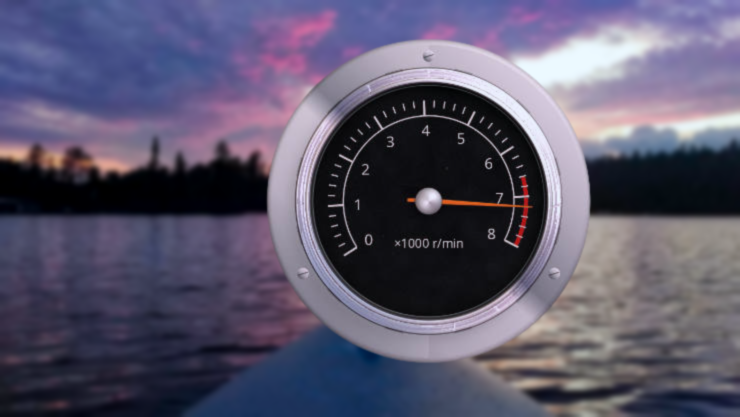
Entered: 7200 rpm
